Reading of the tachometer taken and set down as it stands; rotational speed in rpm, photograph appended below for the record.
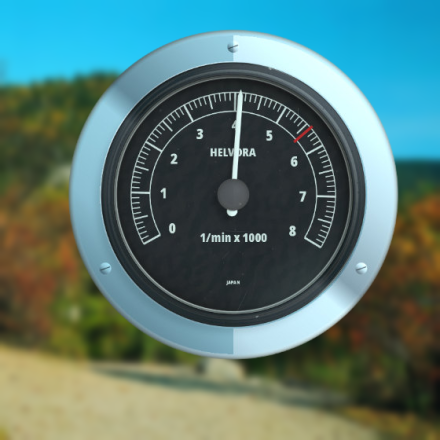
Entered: 4100 rpm
